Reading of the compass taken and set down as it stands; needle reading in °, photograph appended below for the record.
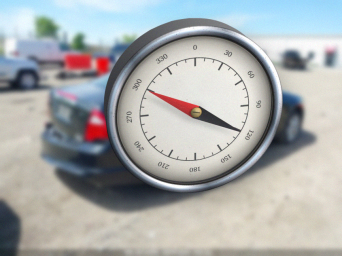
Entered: 300 °
